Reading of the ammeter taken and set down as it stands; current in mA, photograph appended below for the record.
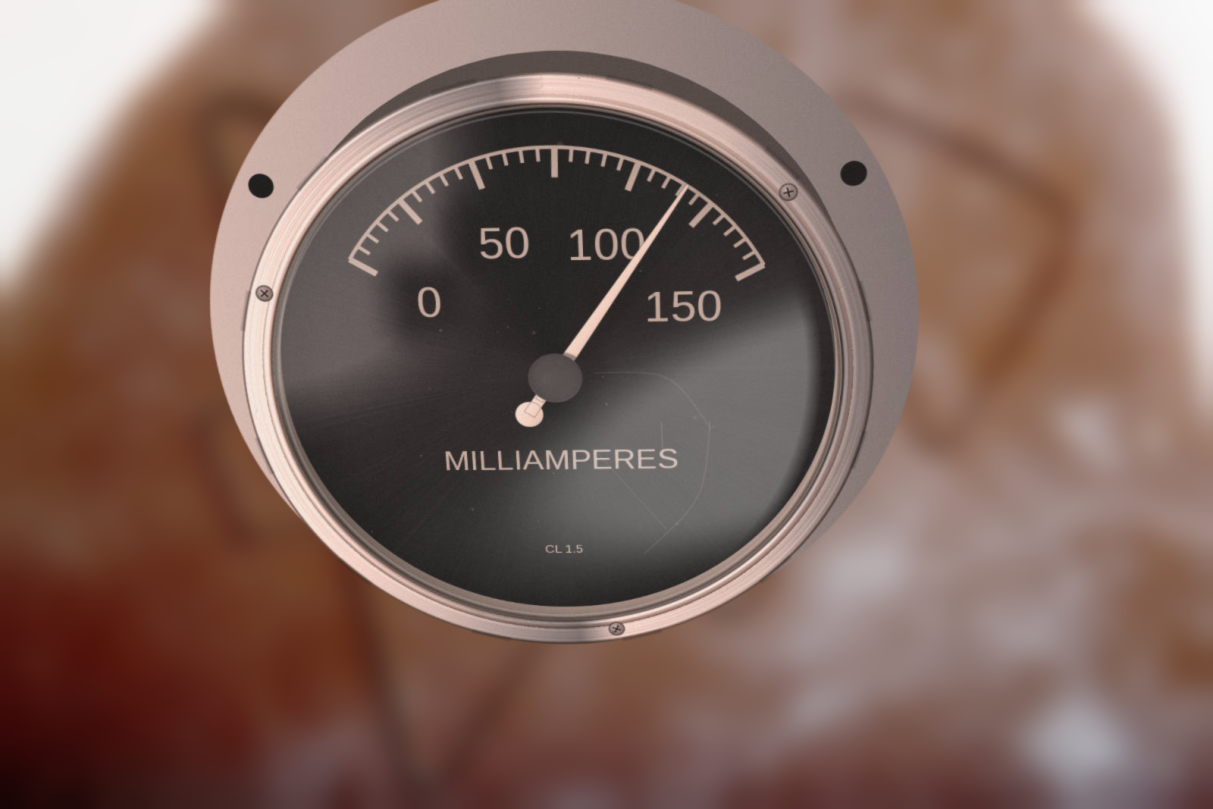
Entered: 115 mA
